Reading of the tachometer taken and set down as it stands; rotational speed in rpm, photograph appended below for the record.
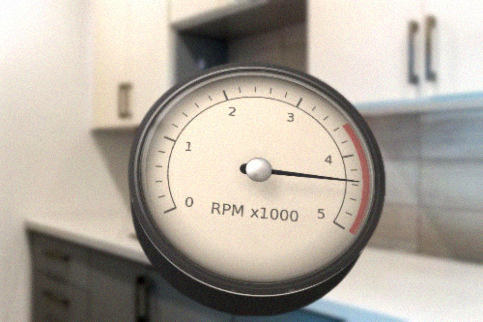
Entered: 4400 rpm
